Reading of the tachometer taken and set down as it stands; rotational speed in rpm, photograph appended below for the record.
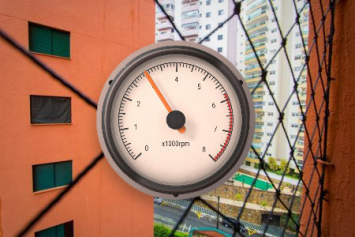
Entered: 3000 rpm
